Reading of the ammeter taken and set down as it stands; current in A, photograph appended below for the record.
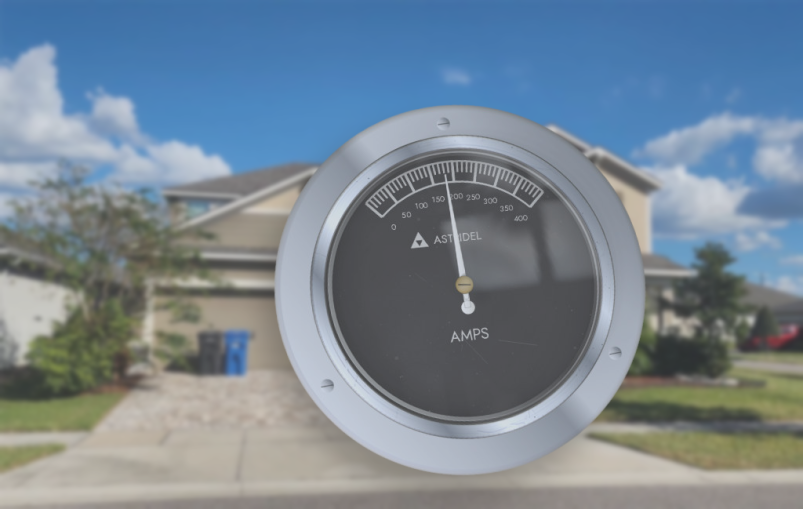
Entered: 180 A
